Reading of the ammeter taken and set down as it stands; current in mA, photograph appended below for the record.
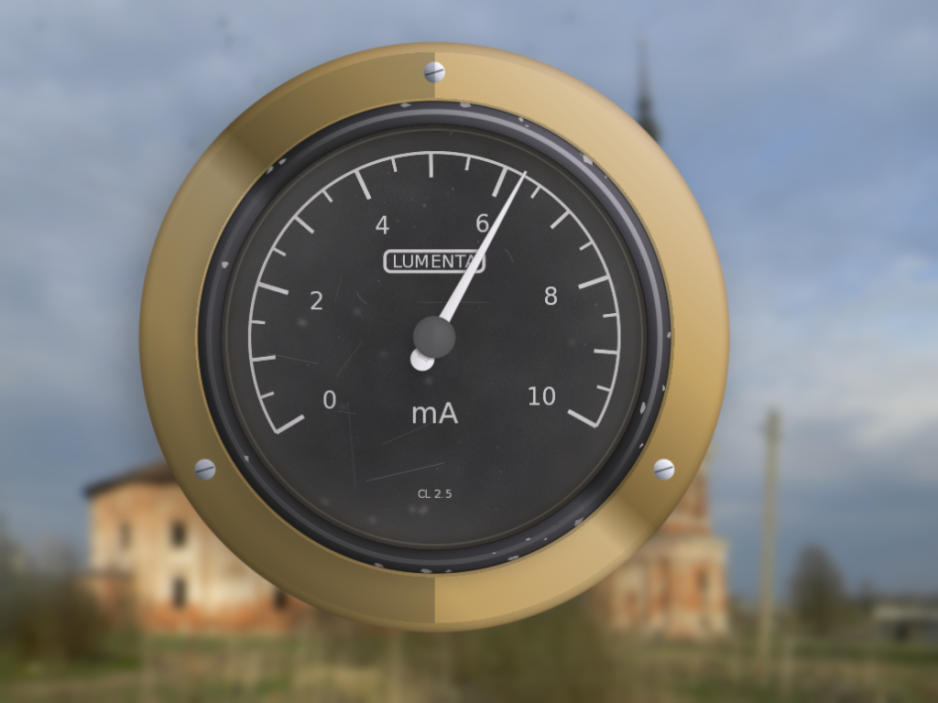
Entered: 6.25 mA
